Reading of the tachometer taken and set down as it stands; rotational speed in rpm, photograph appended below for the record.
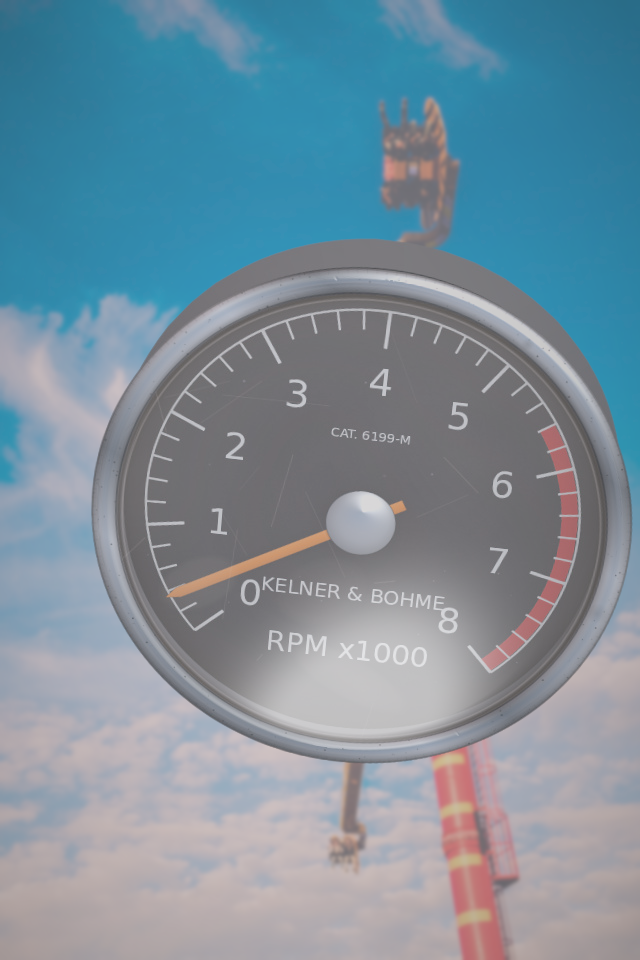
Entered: 400 rpm
